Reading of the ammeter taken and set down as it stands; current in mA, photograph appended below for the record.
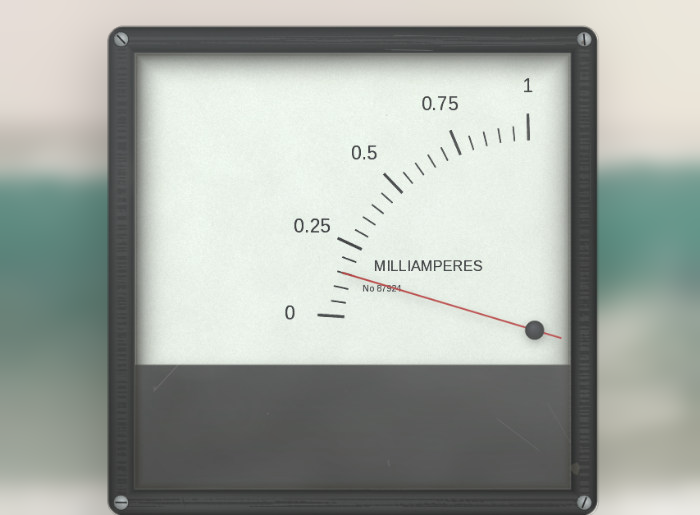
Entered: 0.15 mA
